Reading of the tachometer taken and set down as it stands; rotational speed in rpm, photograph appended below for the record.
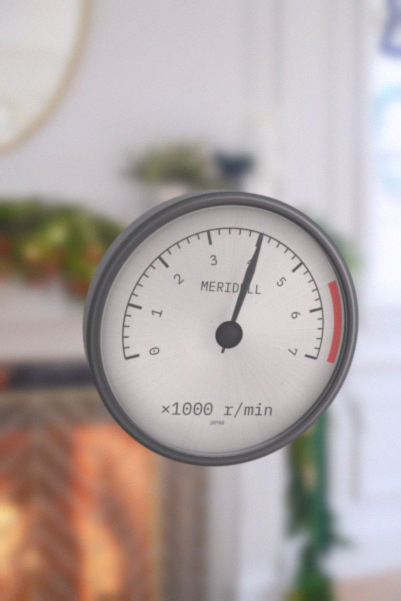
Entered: 4000 rpm
